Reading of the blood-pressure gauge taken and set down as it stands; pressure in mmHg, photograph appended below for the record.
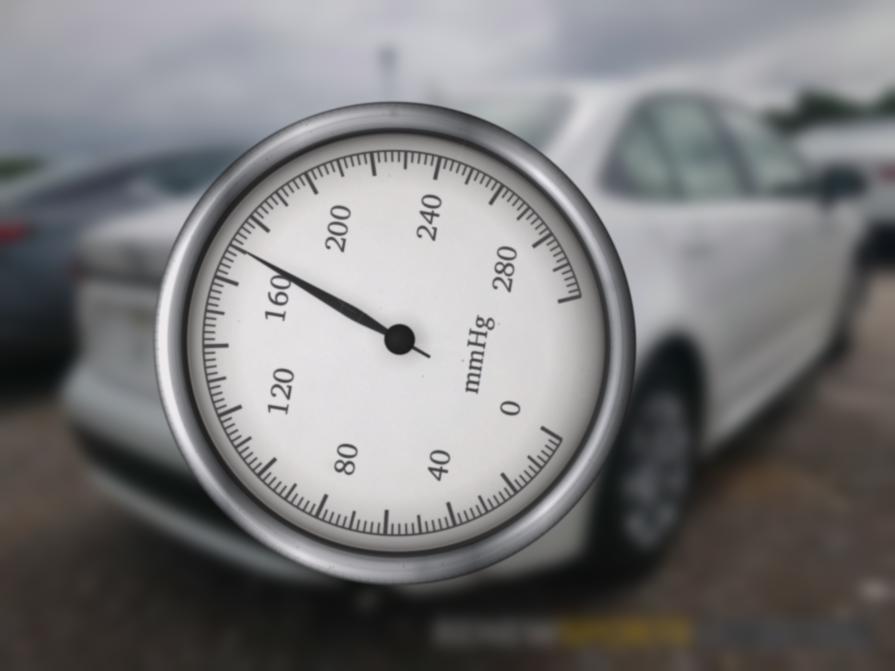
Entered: 170 mmHg
